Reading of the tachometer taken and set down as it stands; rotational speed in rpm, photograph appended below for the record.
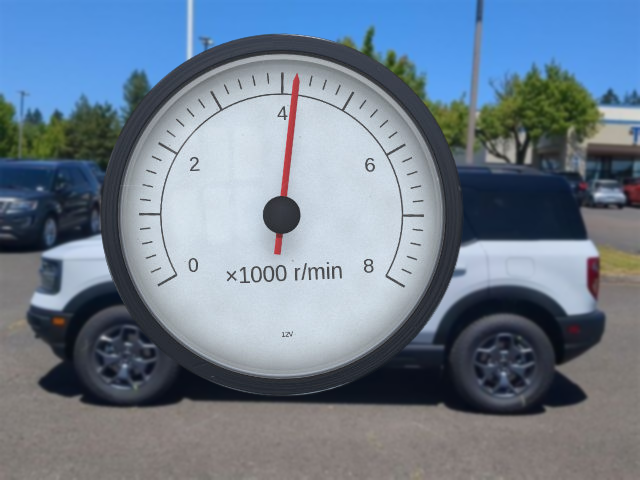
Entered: 4200 rpm
